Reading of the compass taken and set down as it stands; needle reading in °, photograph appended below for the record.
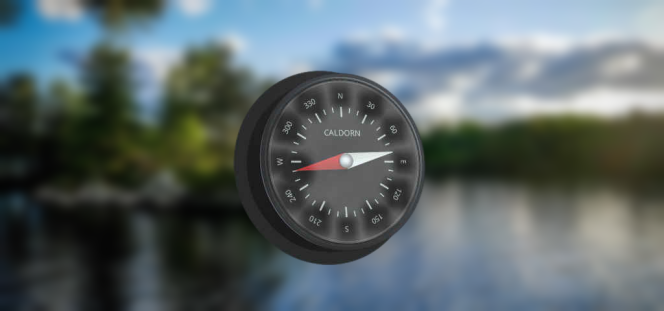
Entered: 260 °
